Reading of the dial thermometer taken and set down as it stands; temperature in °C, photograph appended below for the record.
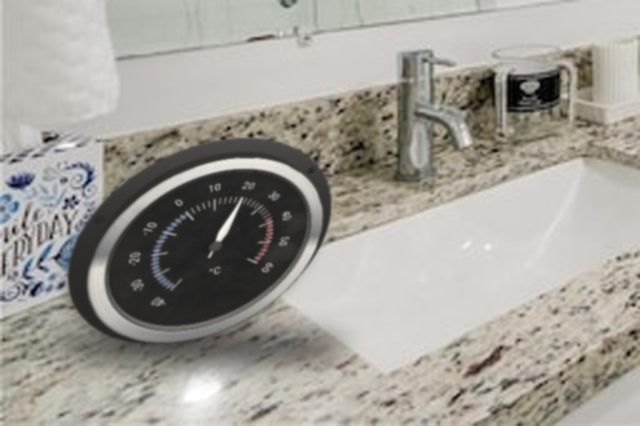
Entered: 20 °C
